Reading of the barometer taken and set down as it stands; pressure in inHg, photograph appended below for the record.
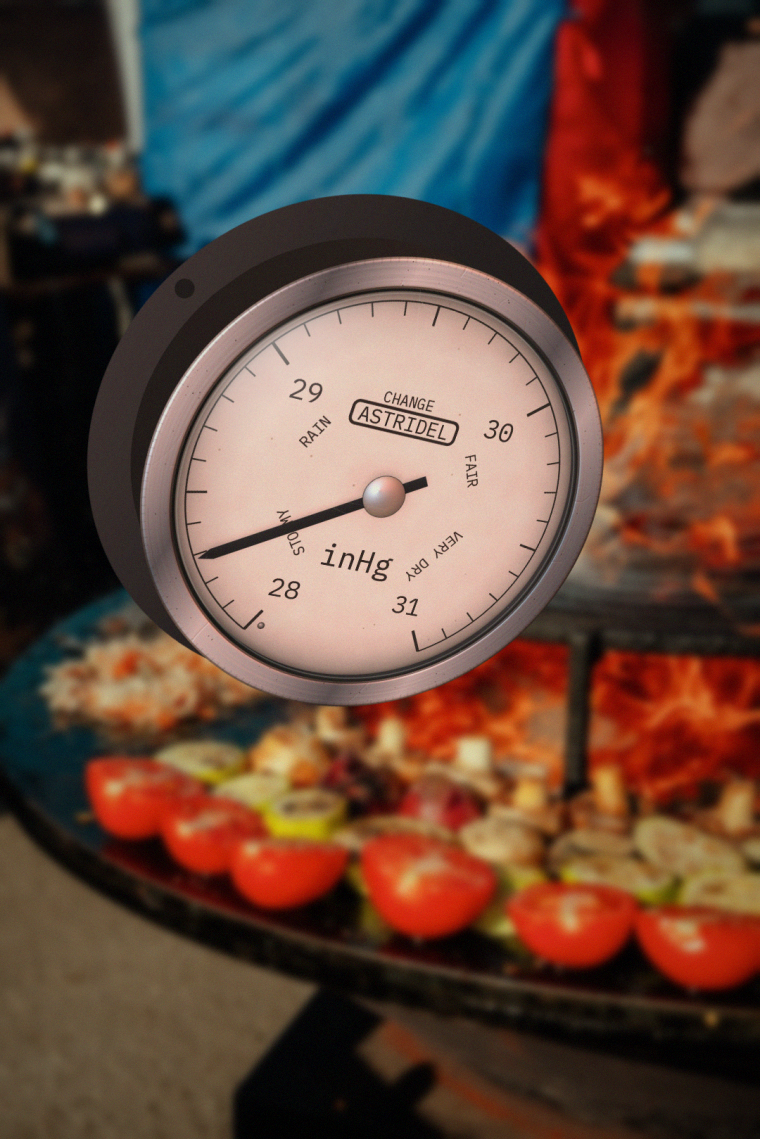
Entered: 28.3 inHg
